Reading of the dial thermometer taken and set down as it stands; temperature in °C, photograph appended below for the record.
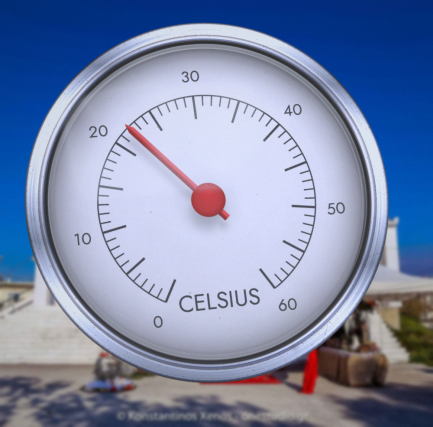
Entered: 22 °C
